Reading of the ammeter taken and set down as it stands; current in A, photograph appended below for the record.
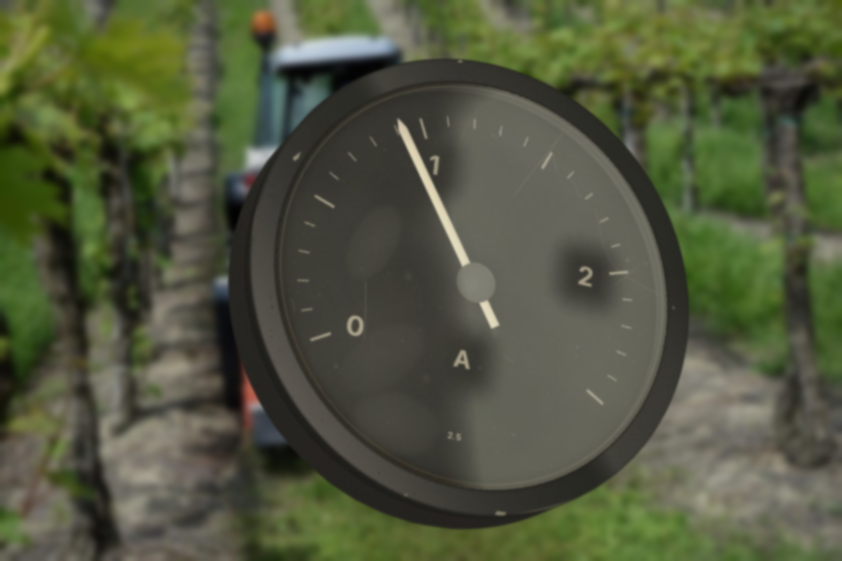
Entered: 0.9 A
